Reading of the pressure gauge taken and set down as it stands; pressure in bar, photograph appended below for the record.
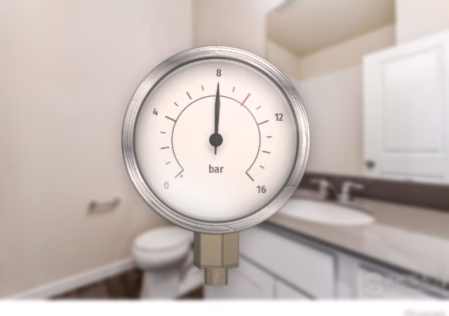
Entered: 8 bar
